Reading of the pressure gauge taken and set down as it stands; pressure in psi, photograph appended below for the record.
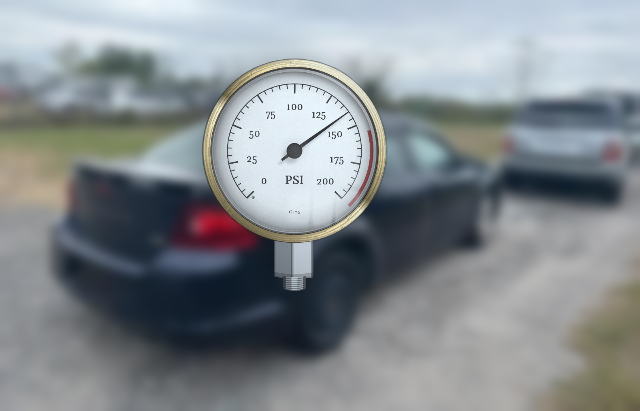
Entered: 140 psi
